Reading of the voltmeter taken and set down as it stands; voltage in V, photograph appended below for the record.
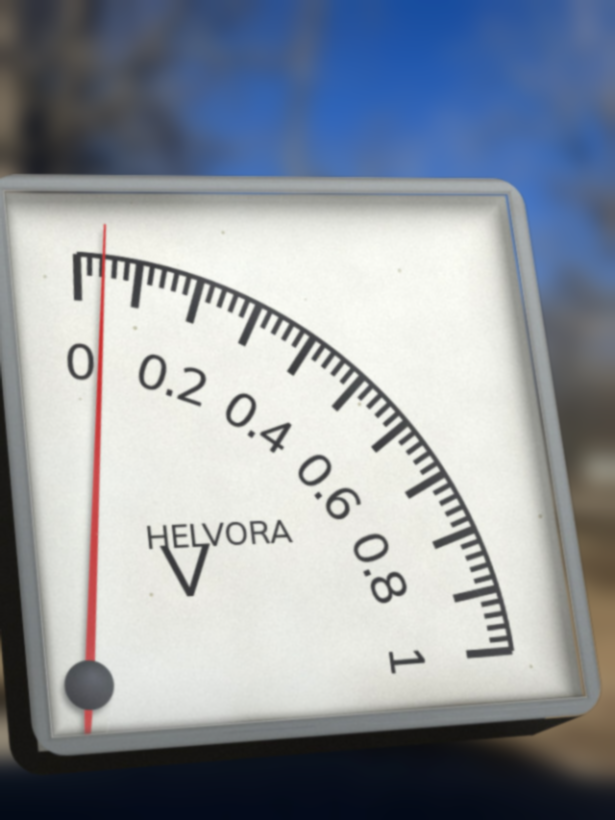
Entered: 0.04 V
